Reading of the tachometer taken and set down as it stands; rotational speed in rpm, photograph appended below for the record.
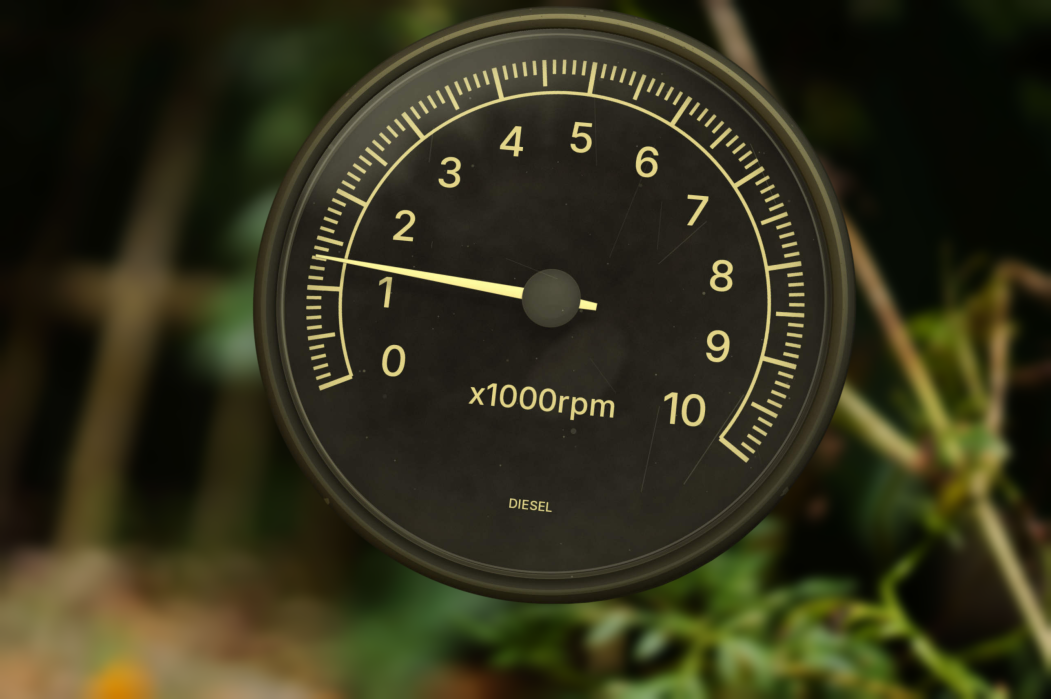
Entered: 1300 rpm
